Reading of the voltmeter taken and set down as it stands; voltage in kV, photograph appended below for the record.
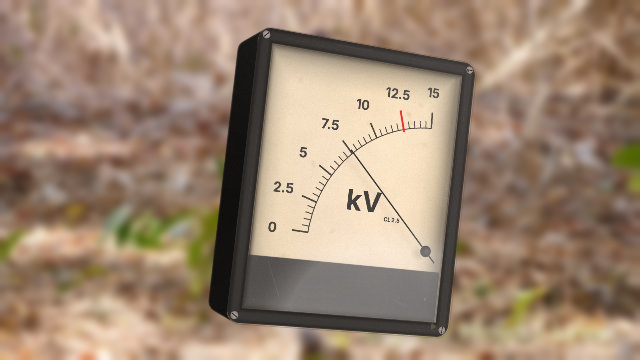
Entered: 7.5 kV
